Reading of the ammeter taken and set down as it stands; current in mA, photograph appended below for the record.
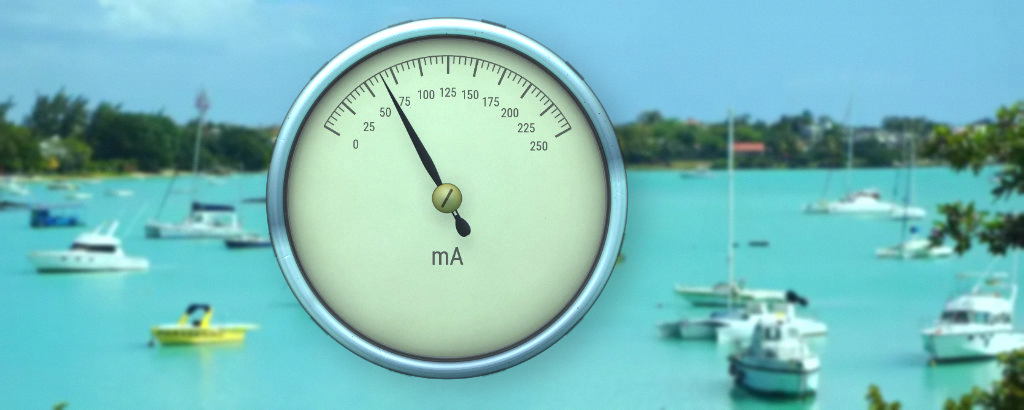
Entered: 65 mA
